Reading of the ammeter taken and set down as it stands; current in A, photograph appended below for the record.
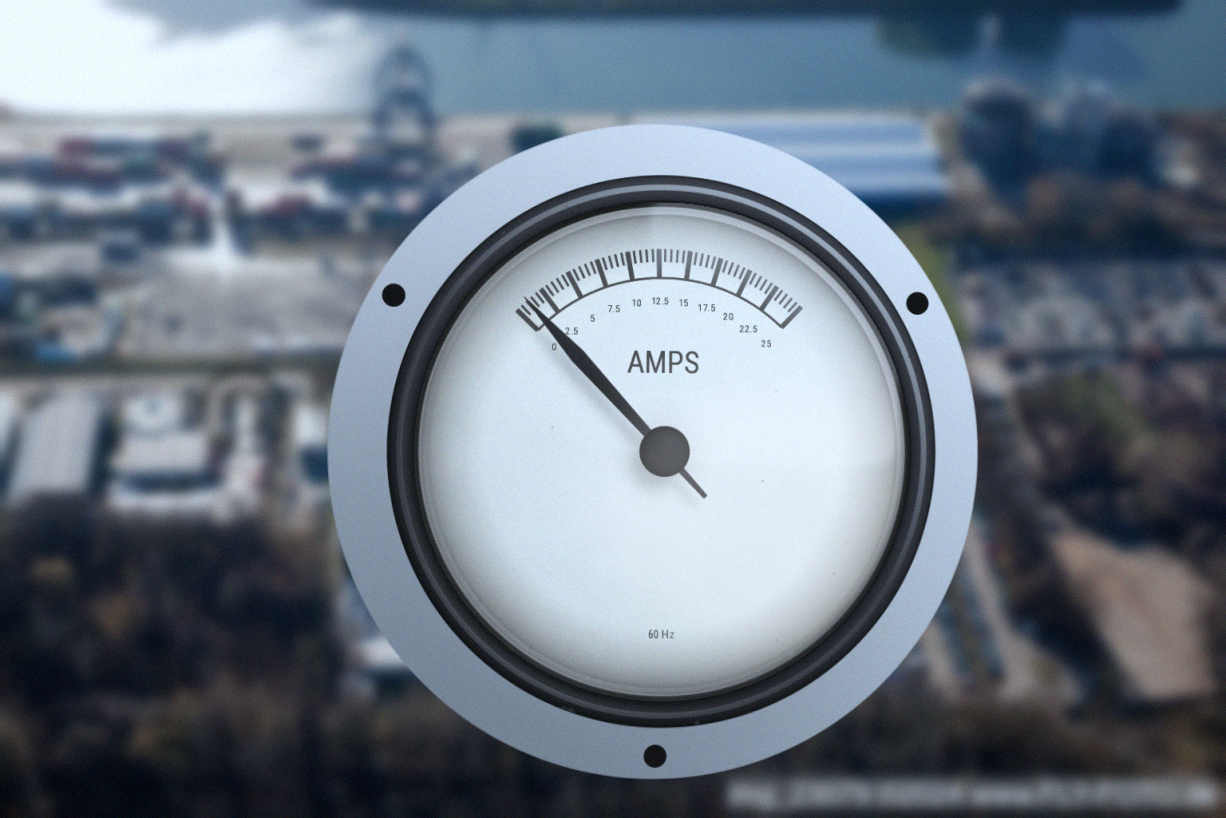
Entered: 1 A
